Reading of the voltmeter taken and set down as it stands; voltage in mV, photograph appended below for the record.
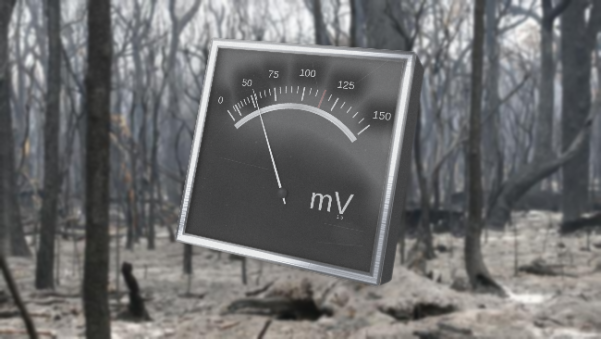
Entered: 55 mV
